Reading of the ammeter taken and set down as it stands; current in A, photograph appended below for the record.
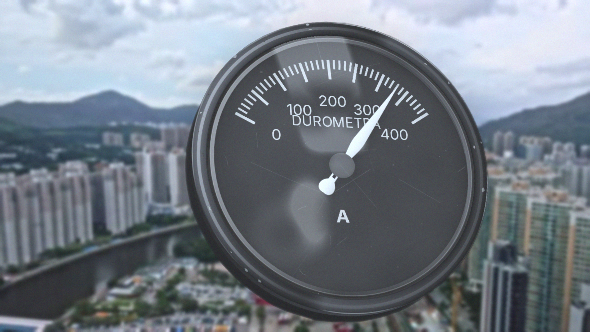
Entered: 330 A
